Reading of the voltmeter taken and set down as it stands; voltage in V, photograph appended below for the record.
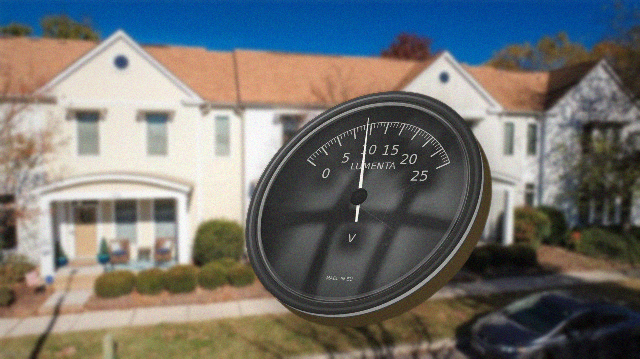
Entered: 10 V
